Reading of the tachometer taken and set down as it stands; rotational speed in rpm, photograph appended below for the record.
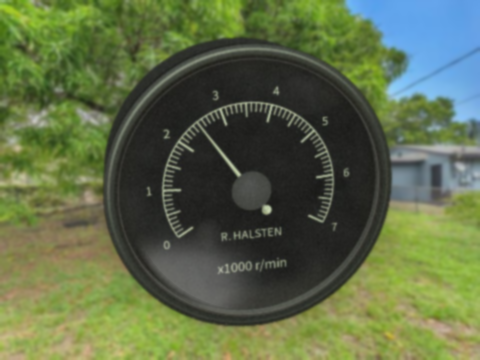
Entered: 2500 rpm
